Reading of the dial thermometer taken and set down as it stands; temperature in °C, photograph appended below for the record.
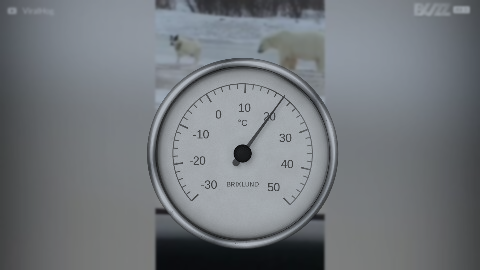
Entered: 20 °C
